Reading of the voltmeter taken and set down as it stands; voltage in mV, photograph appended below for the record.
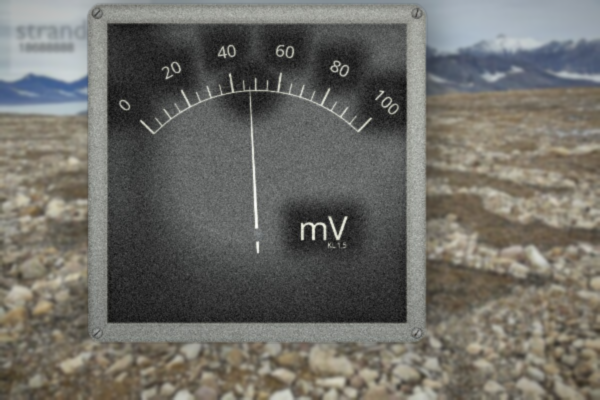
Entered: 47.5 mV
